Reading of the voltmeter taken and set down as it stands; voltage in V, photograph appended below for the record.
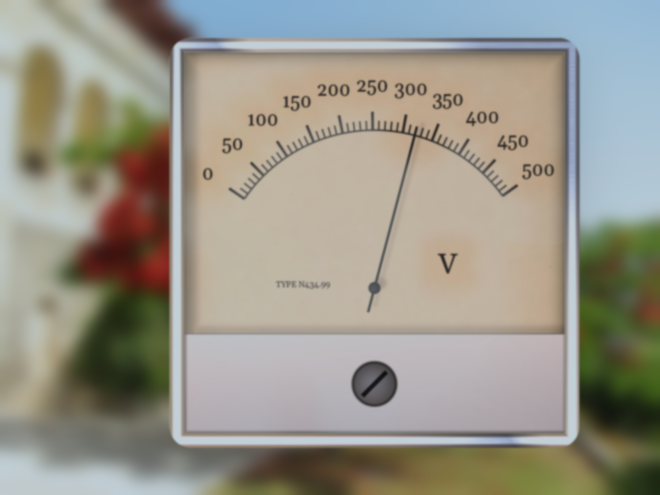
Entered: 320 V
